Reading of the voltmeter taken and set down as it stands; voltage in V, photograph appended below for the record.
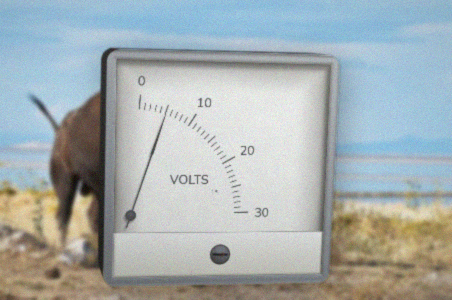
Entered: 5 V
